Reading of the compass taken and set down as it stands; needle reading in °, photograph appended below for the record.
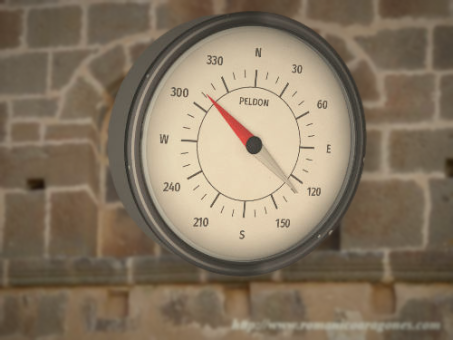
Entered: 310 °
